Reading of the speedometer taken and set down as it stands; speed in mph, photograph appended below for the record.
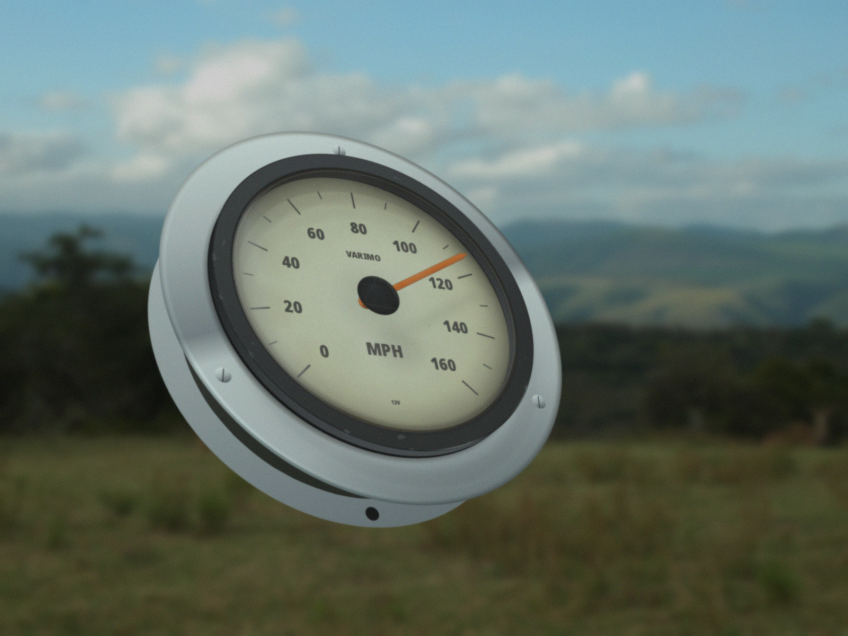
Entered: 115 mph
